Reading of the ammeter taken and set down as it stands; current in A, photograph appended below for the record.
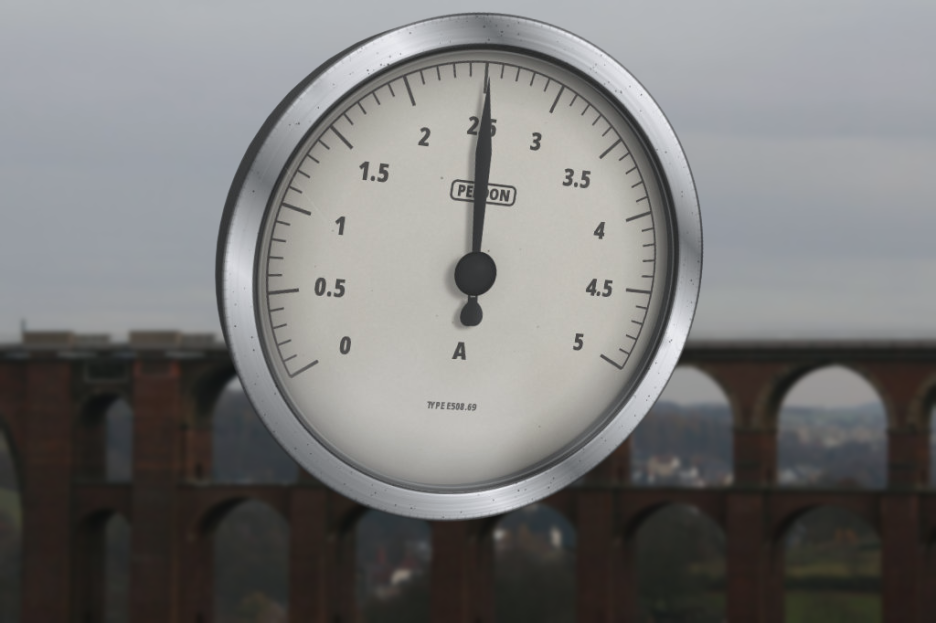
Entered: 2.5 A
